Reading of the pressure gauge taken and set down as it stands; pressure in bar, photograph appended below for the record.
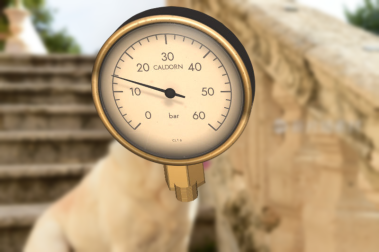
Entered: 14 bar
